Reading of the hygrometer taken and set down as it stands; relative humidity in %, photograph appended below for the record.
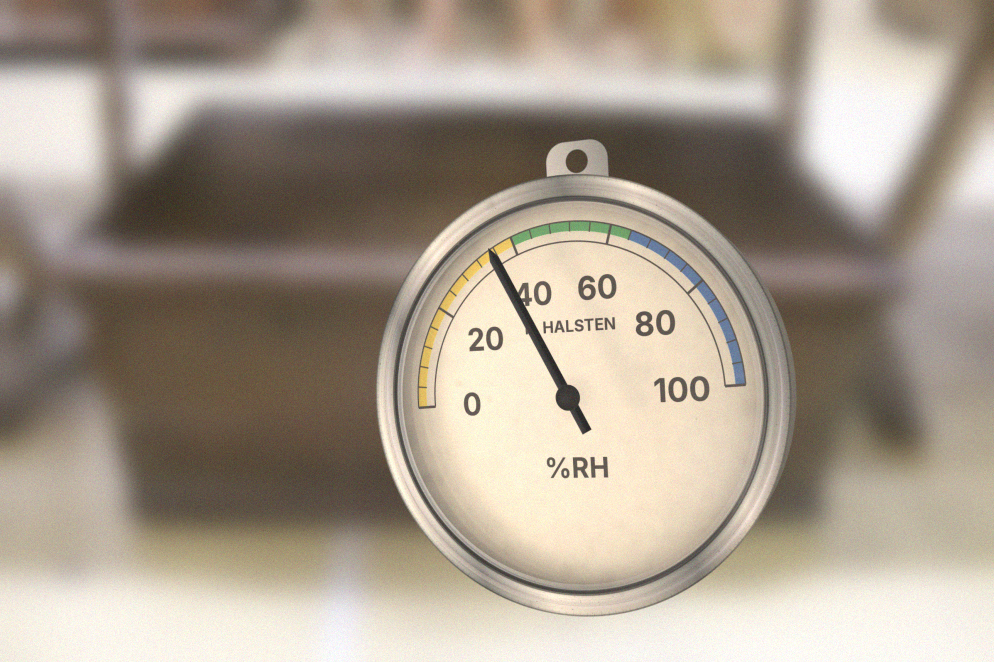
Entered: 36 %
